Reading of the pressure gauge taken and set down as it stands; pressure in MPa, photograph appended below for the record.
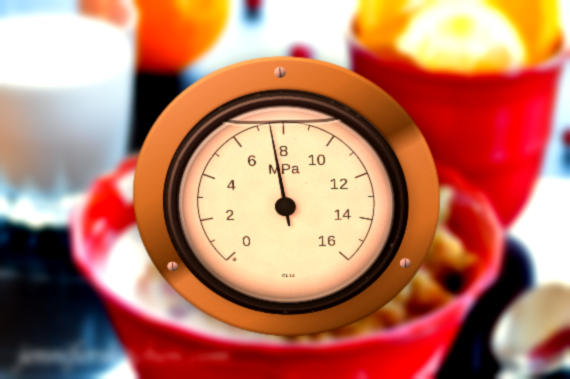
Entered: 7.5 MPa
